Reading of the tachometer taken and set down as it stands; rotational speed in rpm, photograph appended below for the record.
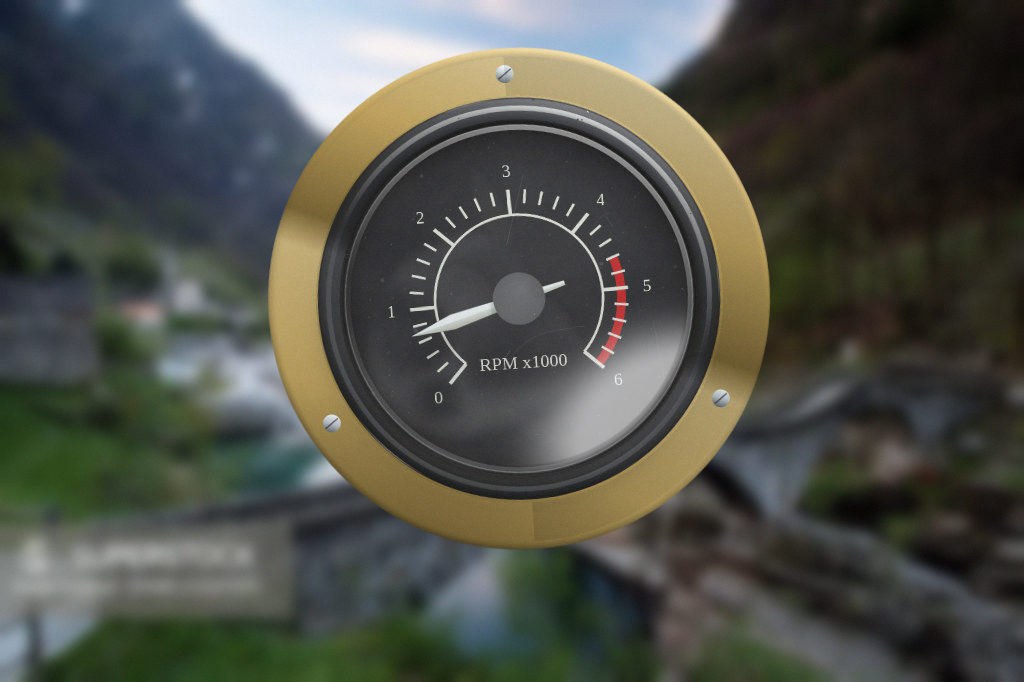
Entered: 700 rpm
